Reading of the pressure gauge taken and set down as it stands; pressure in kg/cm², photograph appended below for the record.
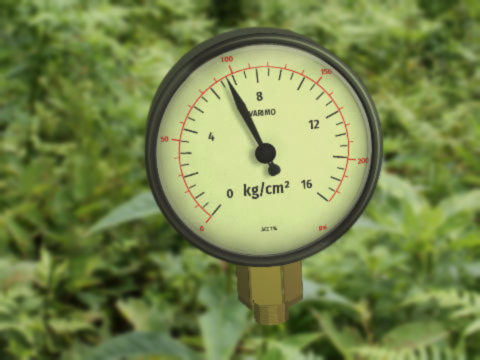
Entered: 6.75 kg/cm²
